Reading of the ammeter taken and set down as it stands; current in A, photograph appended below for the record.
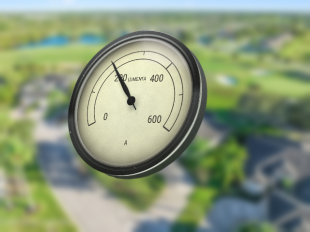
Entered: 200 A
